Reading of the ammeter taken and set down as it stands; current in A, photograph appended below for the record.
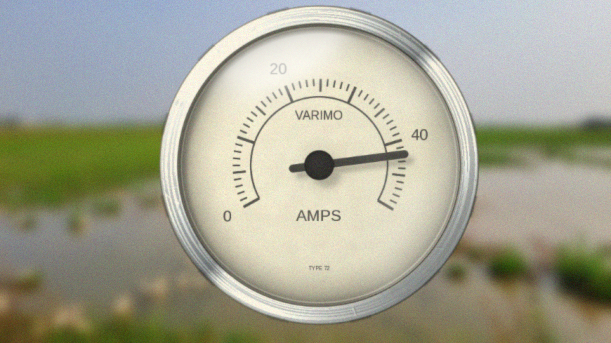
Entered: 42 A
